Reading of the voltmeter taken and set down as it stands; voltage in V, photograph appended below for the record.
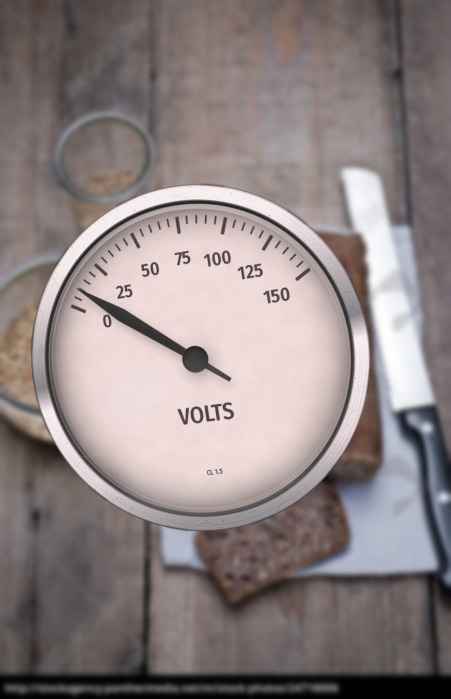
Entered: 10 V
